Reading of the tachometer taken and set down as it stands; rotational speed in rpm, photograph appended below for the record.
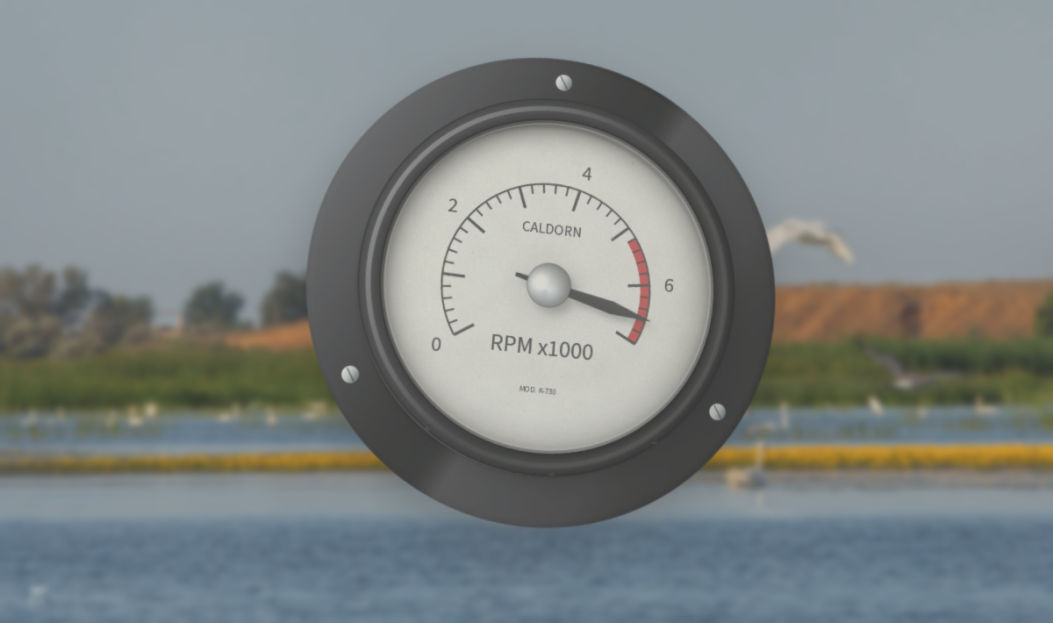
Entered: 6600 rpm
